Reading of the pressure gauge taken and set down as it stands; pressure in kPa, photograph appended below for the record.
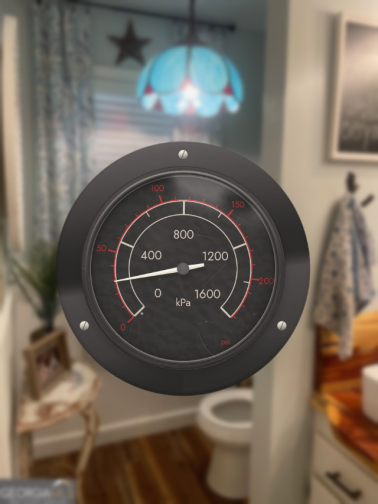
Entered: 200 kPa
